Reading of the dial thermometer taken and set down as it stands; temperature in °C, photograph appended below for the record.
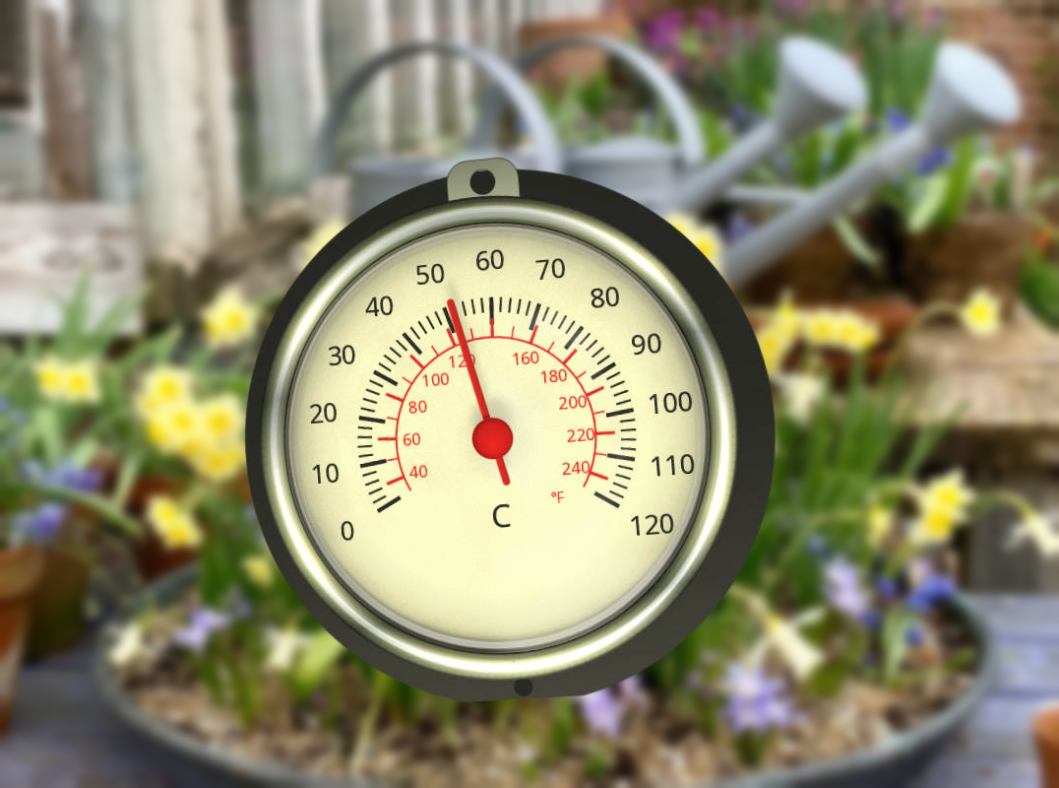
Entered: 52 °C
